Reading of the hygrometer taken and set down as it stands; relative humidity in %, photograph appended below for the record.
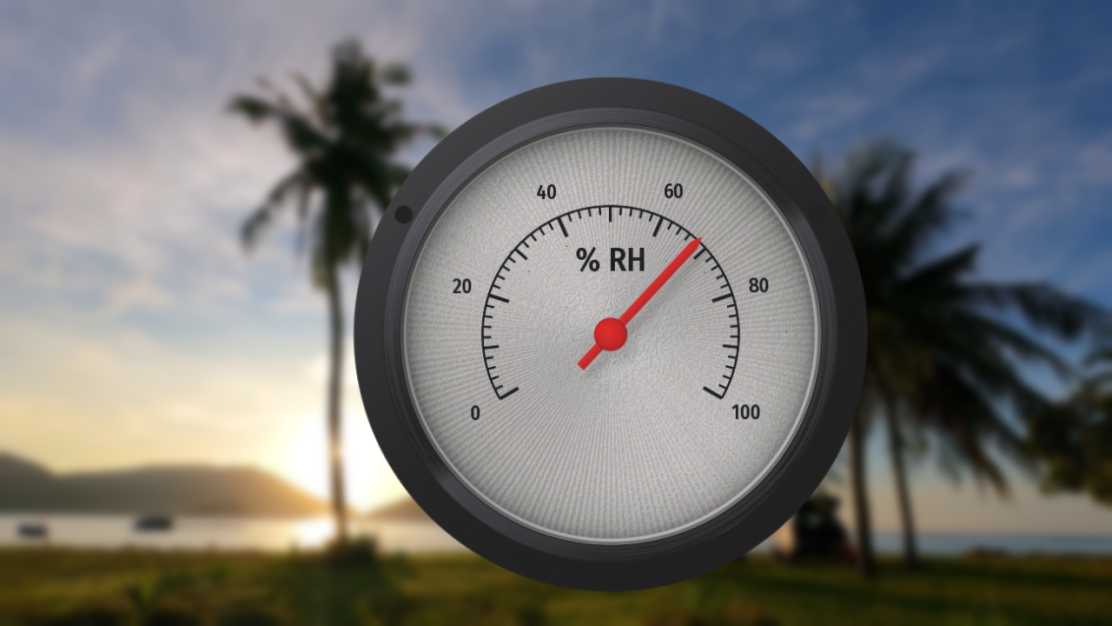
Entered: 68 %
